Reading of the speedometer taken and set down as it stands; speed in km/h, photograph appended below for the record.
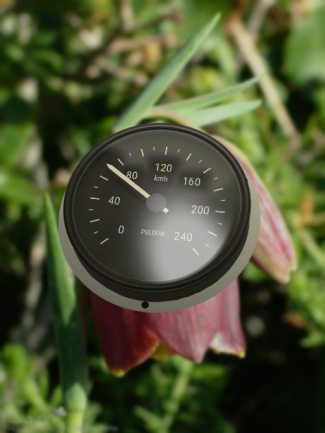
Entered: 70 km/h
